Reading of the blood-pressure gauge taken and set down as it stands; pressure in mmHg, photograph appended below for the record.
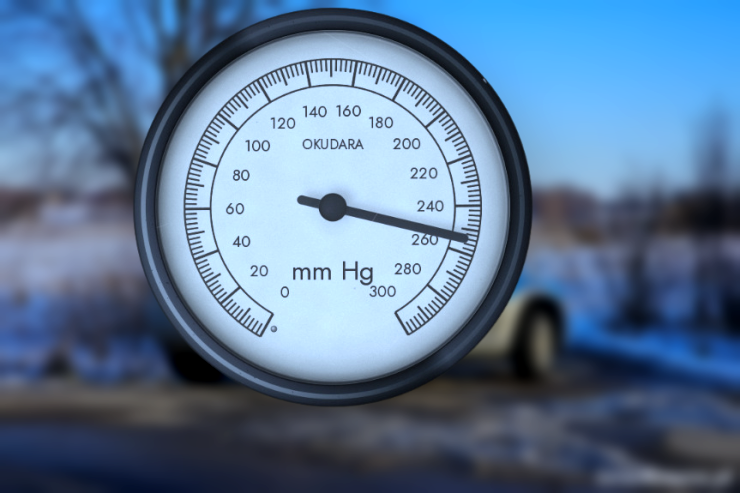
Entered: 254 mmHg
